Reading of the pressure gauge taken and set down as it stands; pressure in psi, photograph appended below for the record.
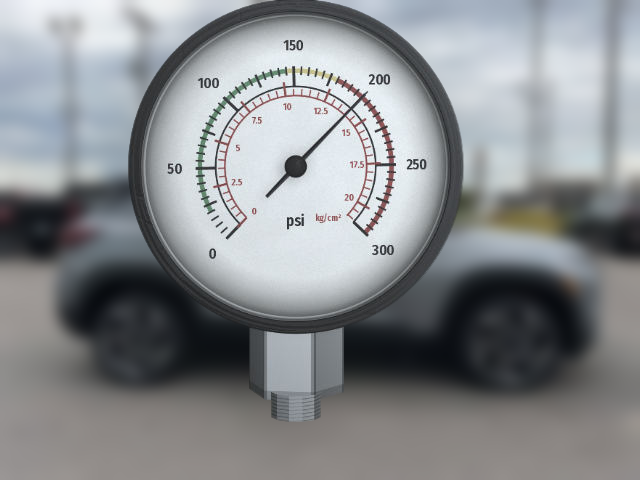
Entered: 200 psi
